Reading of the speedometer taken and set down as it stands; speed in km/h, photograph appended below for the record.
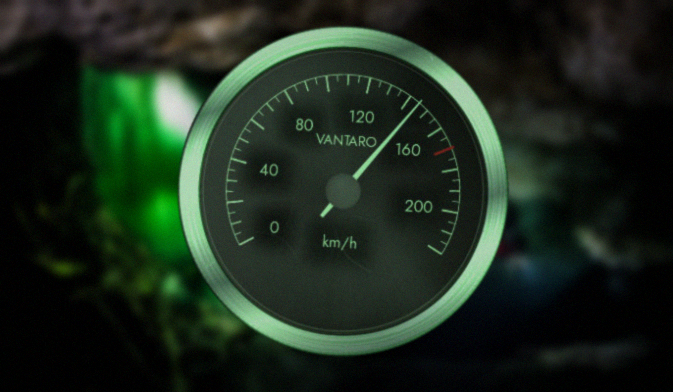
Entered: 145 km/h
